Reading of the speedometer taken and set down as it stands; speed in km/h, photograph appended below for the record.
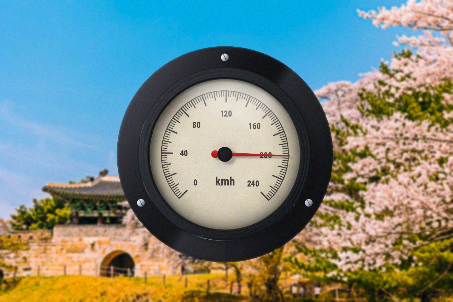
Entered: 200 km/h
